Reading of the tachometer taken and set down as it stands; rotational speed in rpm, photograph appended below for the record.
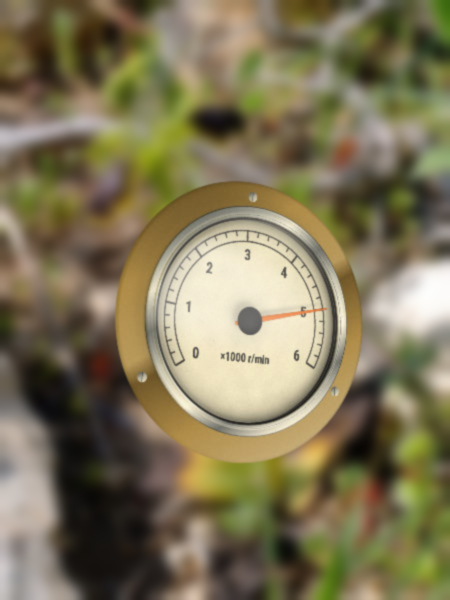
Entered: 5000 rpm
